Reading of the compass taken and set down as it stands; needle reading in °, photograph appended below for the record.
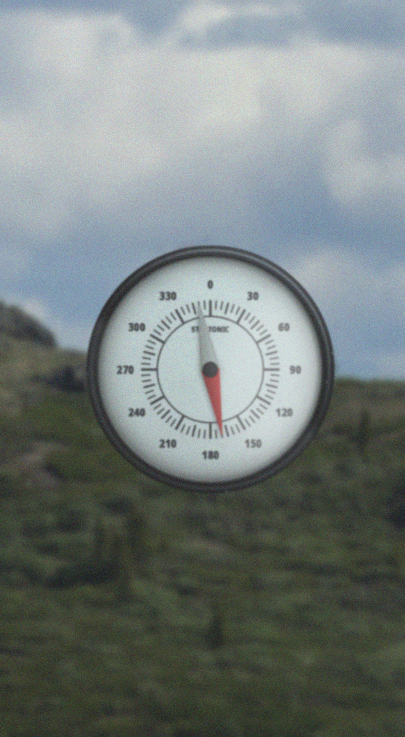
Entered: 170 °
